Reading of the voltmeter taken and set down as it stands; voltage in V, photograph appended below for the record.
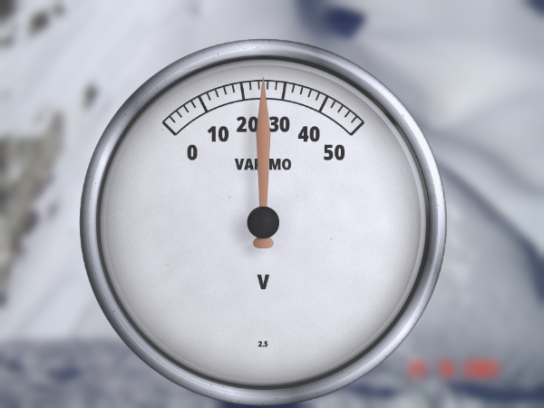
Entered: 25 V
